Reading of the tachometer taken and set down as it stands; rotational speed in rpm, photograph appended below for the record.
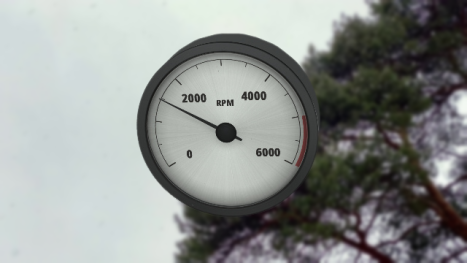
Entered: 1500 rpm
